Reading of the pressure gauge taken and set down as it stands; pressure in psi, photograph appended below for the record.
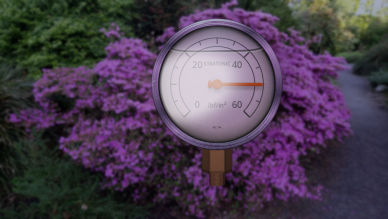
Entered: 50 psi
